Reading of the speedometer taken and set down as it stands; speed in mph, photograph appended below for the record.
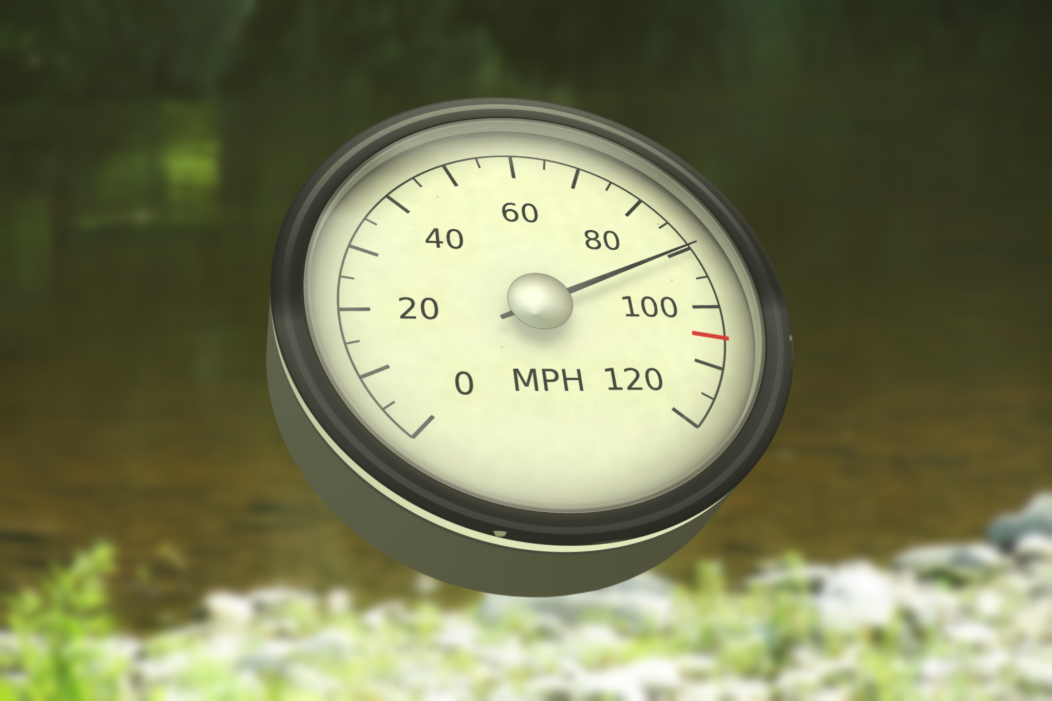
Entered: 90 mph
